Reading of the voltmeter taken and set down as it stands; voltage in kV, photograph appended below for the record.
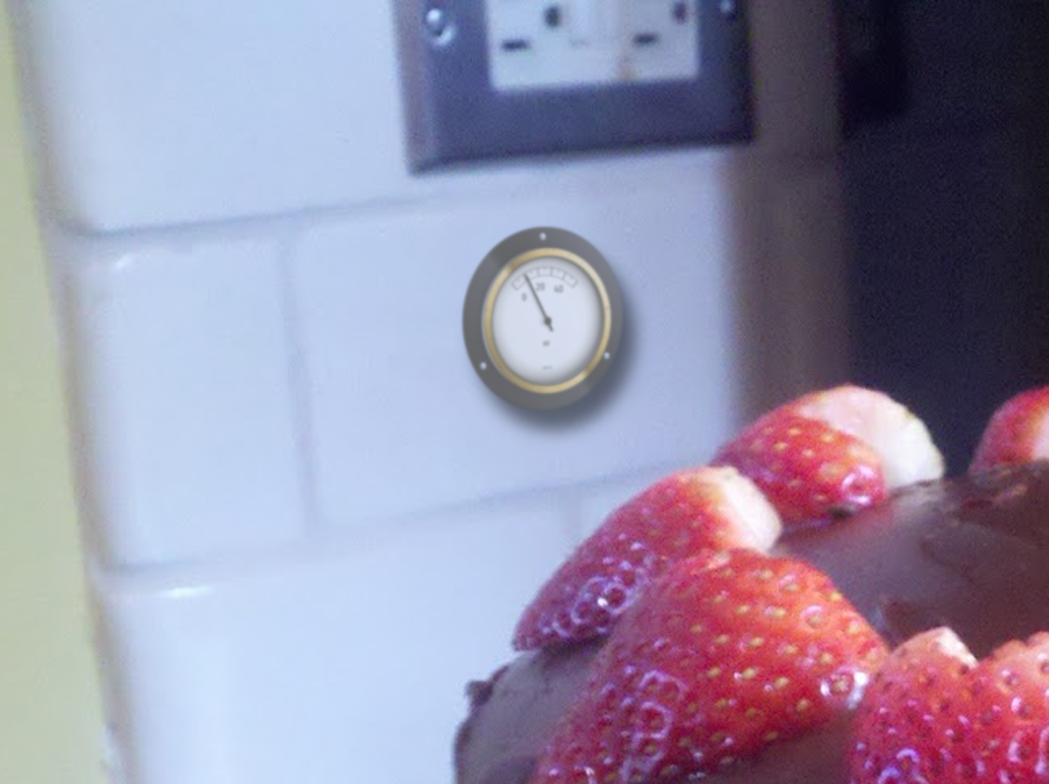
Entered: 10 kV
